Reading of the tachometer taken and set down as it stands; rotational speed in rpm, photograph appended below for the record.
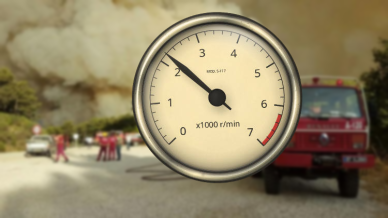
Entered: 2200 rpm
